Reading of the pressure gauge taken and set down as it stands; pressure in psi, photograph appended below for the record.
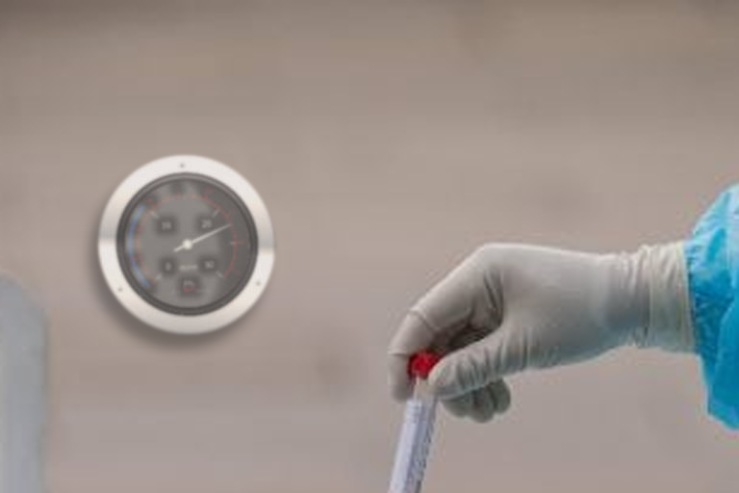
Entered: 22.5 psi
